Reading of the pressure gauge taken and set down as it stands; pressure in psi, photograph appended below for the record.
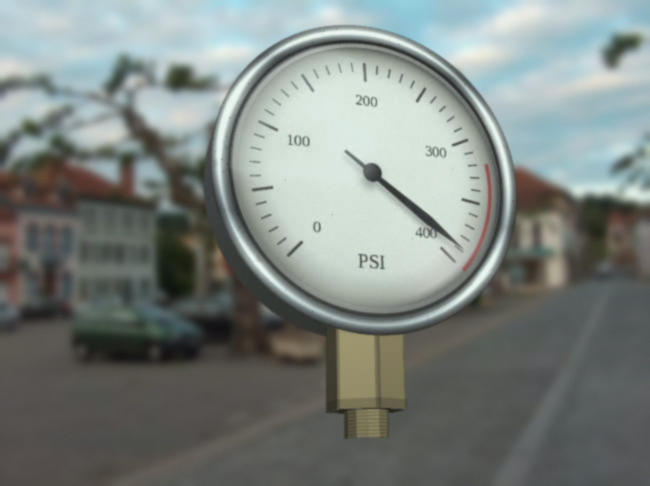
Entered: 390 psi
